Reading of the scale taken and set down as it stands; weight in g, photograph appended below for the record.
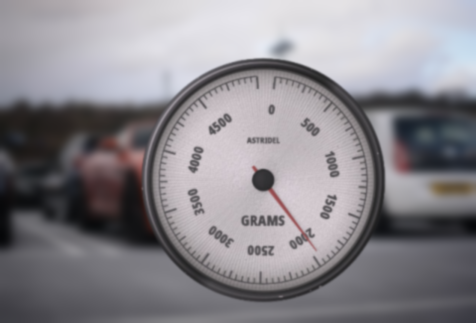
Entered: 1950 g
